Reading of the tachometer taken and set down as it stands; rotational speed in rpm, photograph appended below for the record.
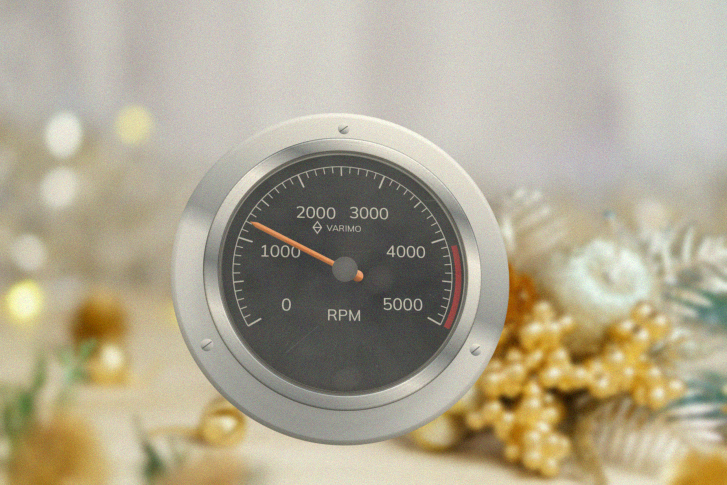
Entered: 1200 rpm
